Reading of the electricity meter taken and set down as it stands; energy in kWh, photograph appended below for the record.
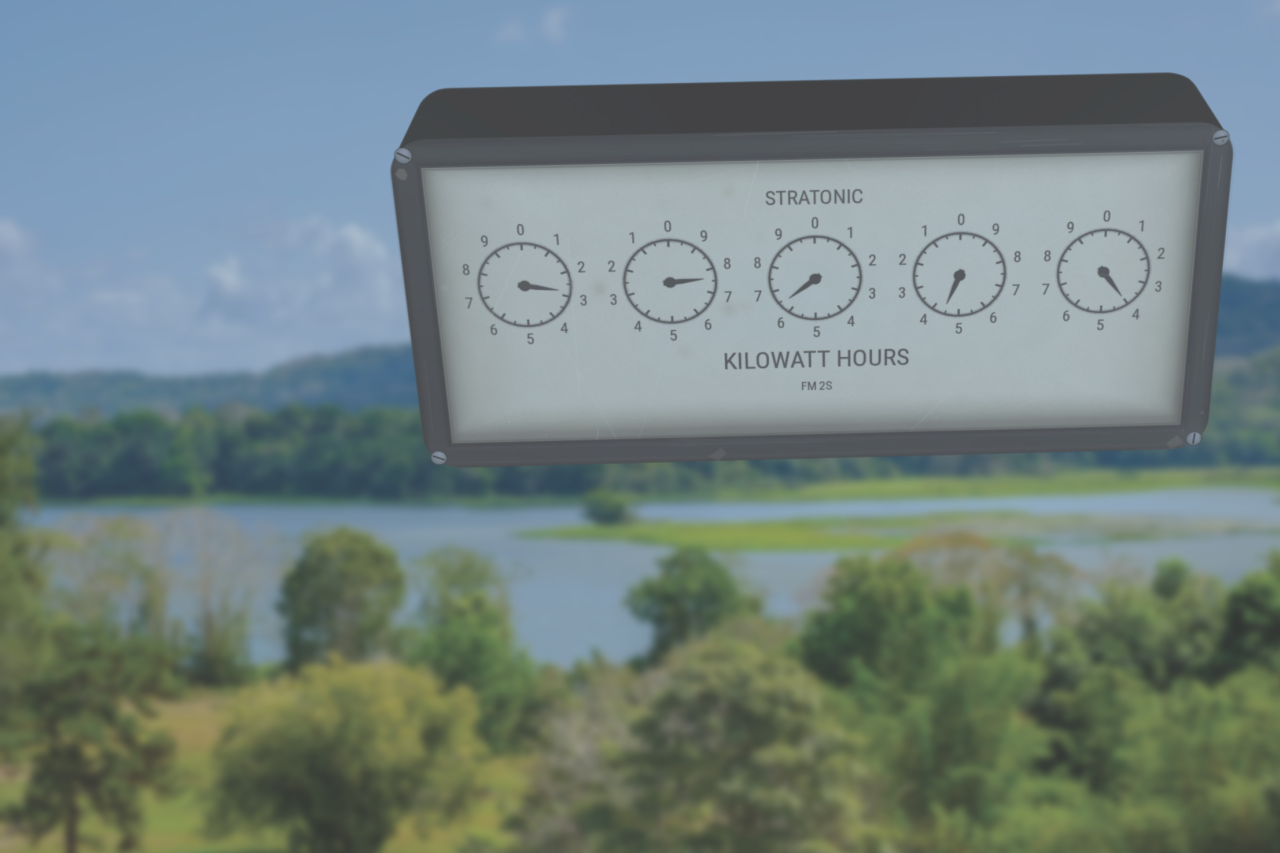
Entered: 27644 kWh
